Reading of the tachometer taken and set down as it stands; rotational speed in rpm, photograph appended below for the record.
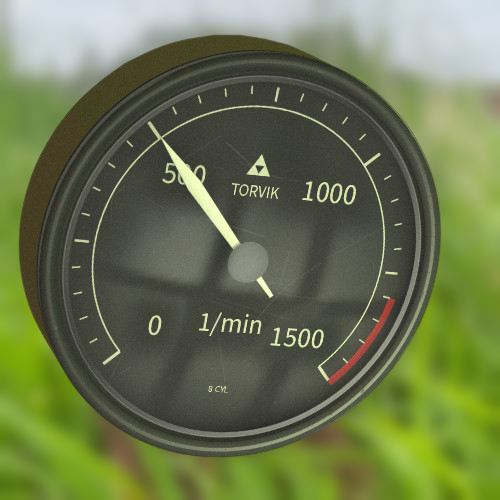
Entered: 500 rpm
